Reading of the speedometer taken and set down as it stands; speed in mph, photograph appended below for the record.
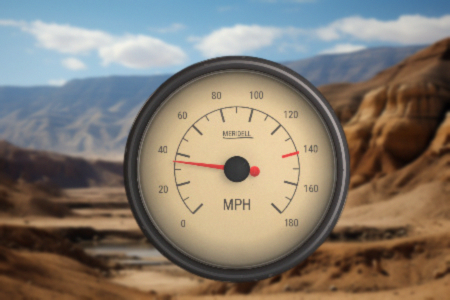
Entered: 35 mph
